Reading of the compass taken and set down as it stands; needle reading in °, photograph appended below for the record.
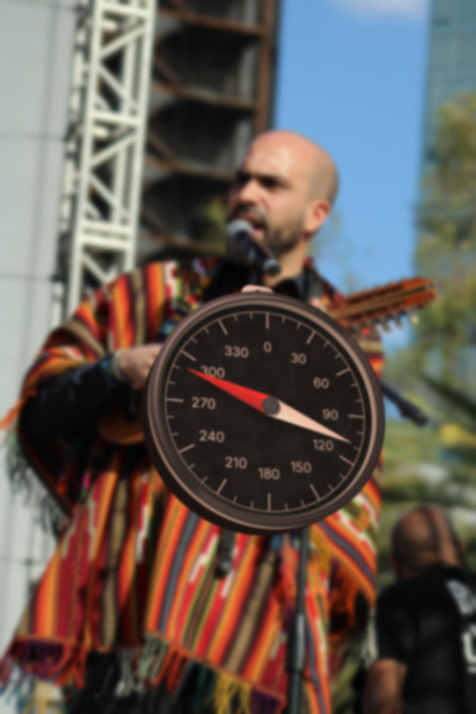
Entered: 290 °
